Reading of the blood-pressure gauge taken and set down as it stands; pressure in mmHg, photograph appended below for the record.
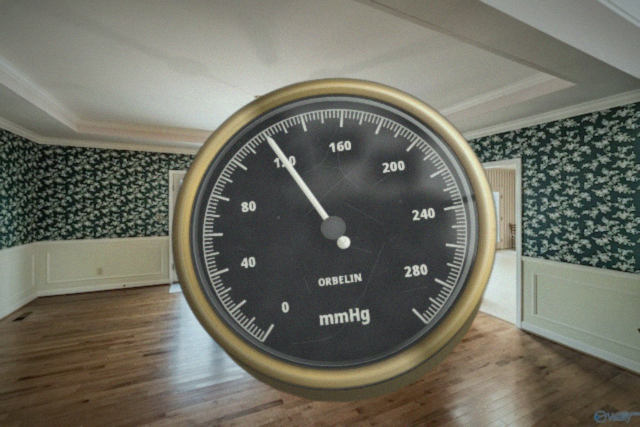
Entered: 120 mmHg
